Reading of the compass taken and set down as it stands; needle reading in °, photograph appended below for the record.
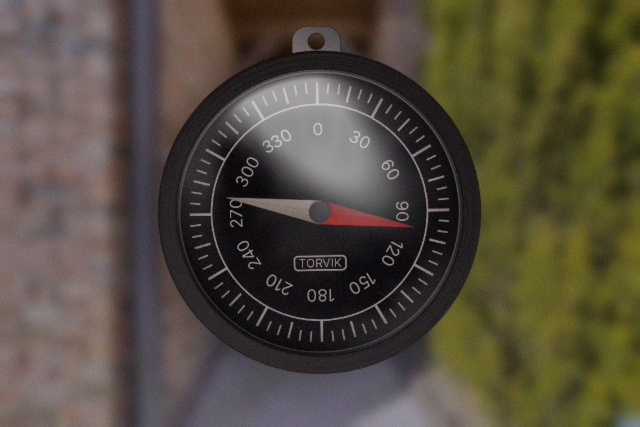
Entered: 100 °
